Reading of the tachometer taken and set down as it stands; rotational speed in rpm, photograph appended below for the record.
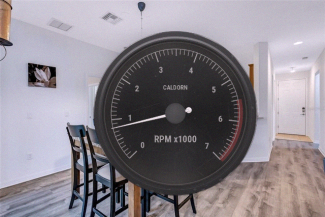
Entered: 800 rpm
